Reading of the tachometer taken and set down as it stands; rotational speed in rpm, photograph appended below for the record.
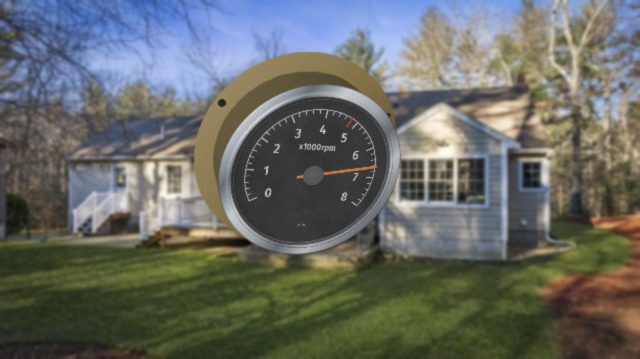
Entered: 6600 rpm
